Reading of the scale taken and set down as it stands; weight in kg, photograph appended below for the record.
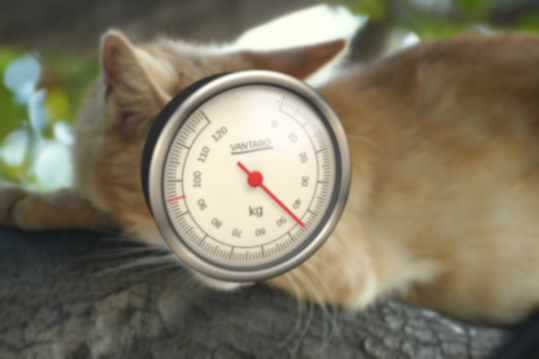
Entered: 45 kg
